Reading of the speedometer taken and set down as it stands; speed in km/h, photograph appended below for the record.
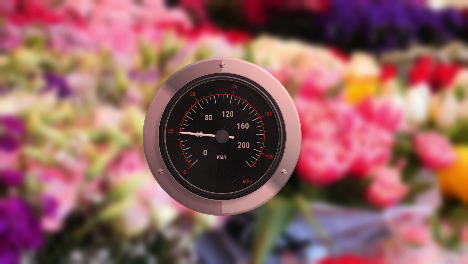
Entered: 40 km/h
